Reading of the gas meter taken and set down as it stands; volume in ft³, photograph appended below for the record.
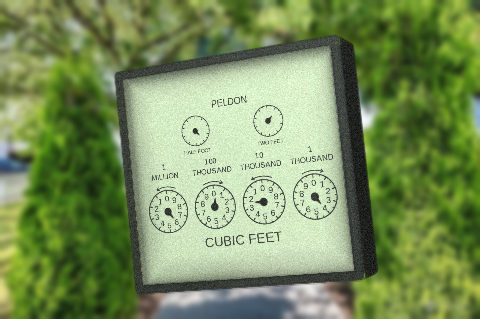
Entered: 602400 ft³
